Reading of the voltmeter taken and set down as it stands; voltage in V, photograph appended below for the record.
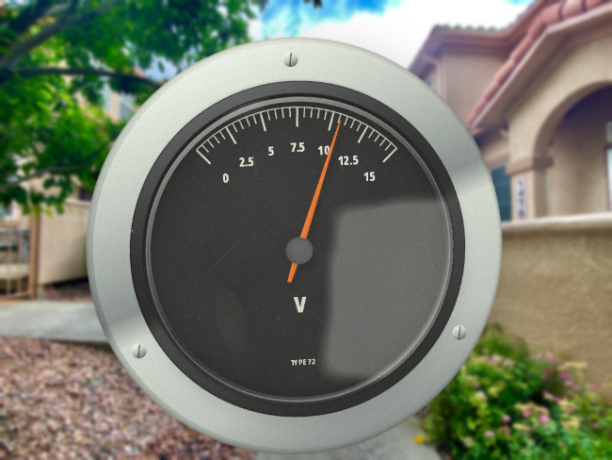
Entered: 10.5 V
